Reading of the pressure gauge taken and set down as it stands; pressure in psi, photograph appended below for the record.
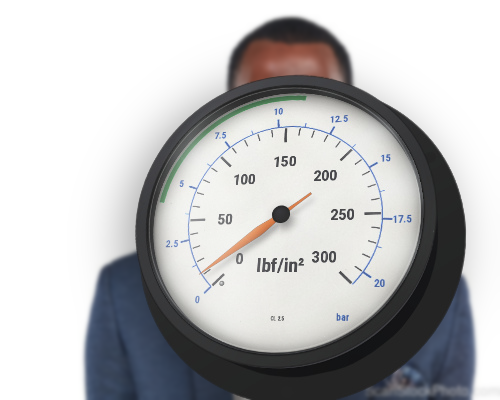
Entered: 10 psi
